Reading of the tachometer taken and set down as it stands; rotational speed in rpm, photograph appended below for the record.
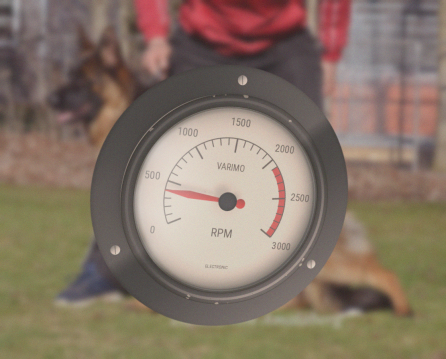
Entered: 400 rpm
